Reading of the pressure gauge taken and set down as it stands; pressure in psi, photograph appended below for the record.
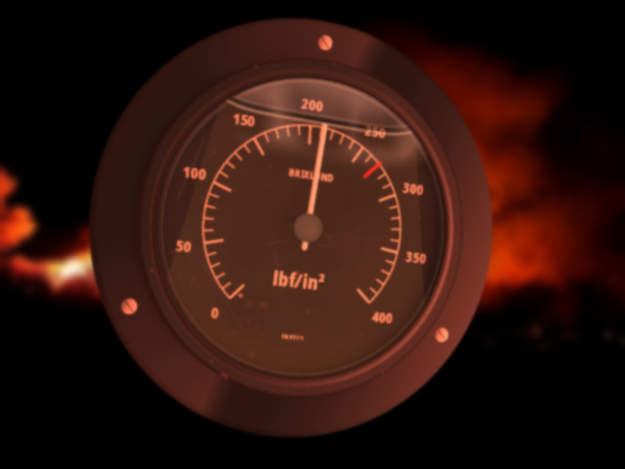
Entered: 210 psi
